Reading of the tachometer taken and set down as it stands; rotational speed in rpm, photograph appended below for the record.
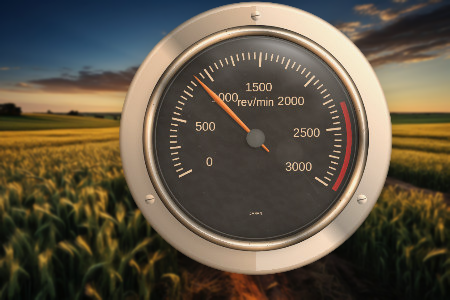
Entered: 900 rpm
